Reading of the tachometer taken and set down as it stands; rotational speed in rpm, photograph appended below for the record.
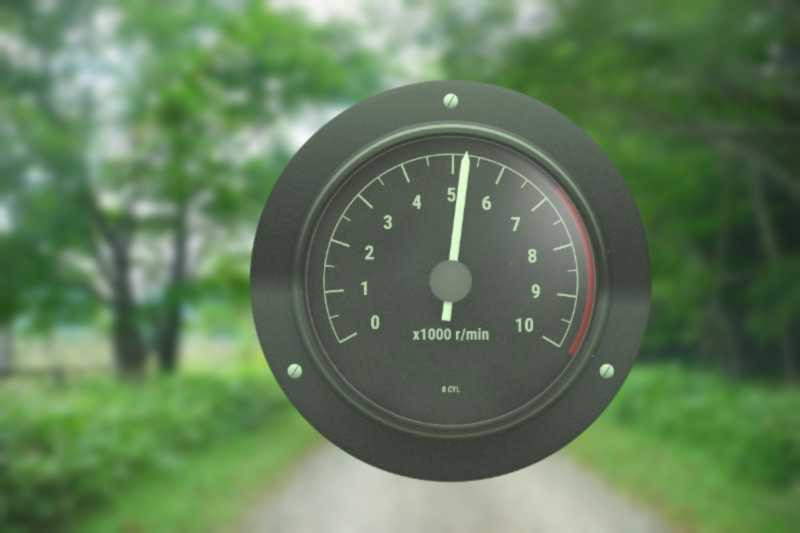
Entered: 5250 rpm
